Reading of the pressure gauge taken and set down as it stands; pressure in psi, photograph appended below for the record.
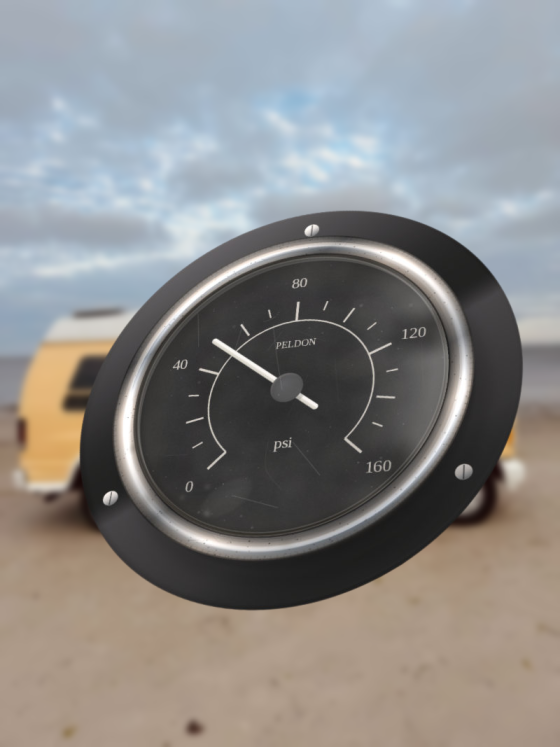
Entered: 50 psi
